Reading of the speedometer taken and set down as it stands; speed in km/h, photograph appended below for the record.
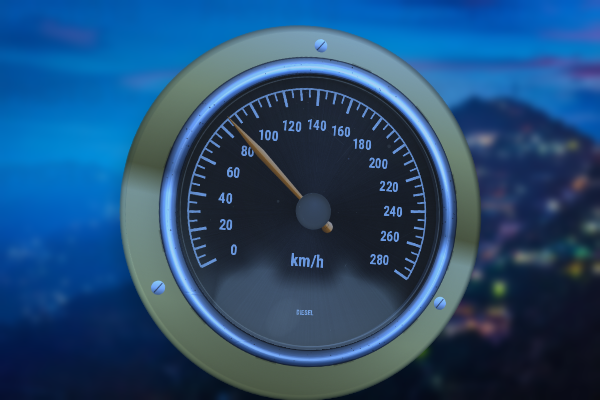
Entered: 85 km/h
